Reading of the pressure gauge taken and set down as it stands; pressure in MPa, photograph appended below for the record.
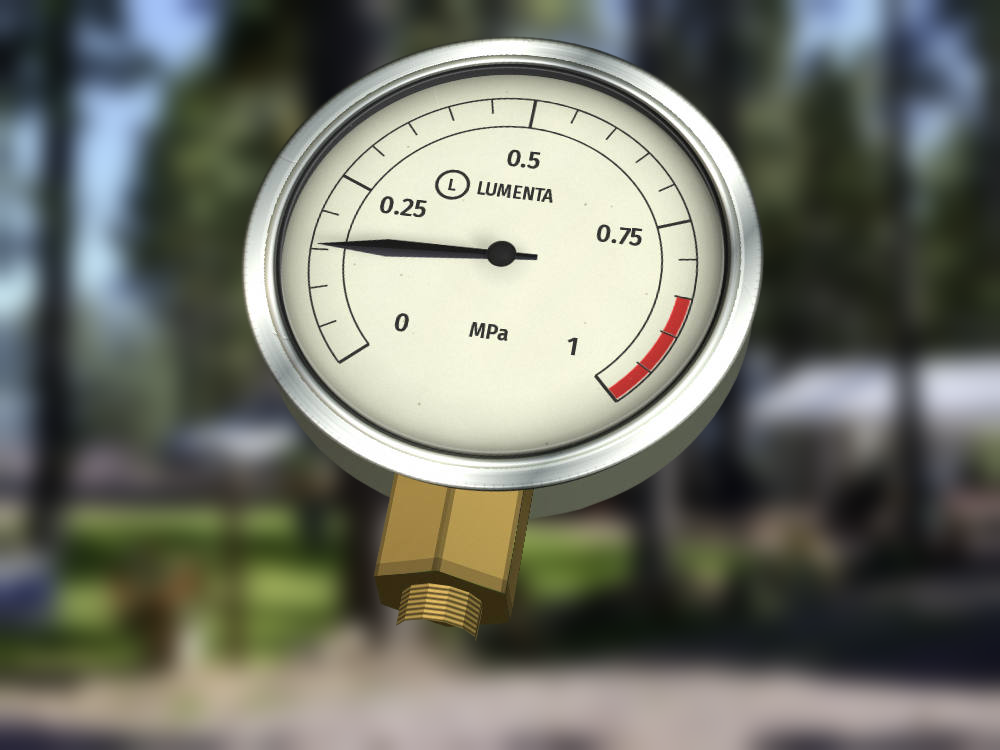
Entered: 0.15 MPa
